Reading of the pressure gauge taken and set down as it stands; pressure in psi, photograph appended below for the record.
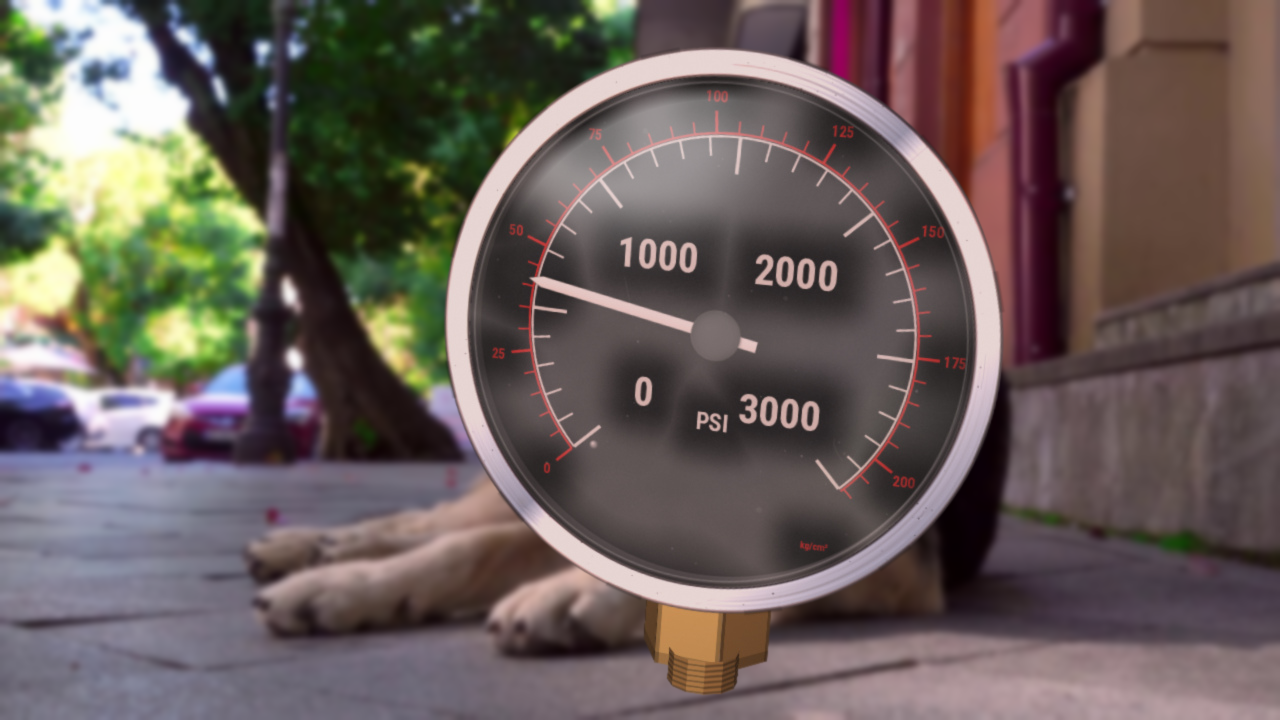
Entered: 600 psi
